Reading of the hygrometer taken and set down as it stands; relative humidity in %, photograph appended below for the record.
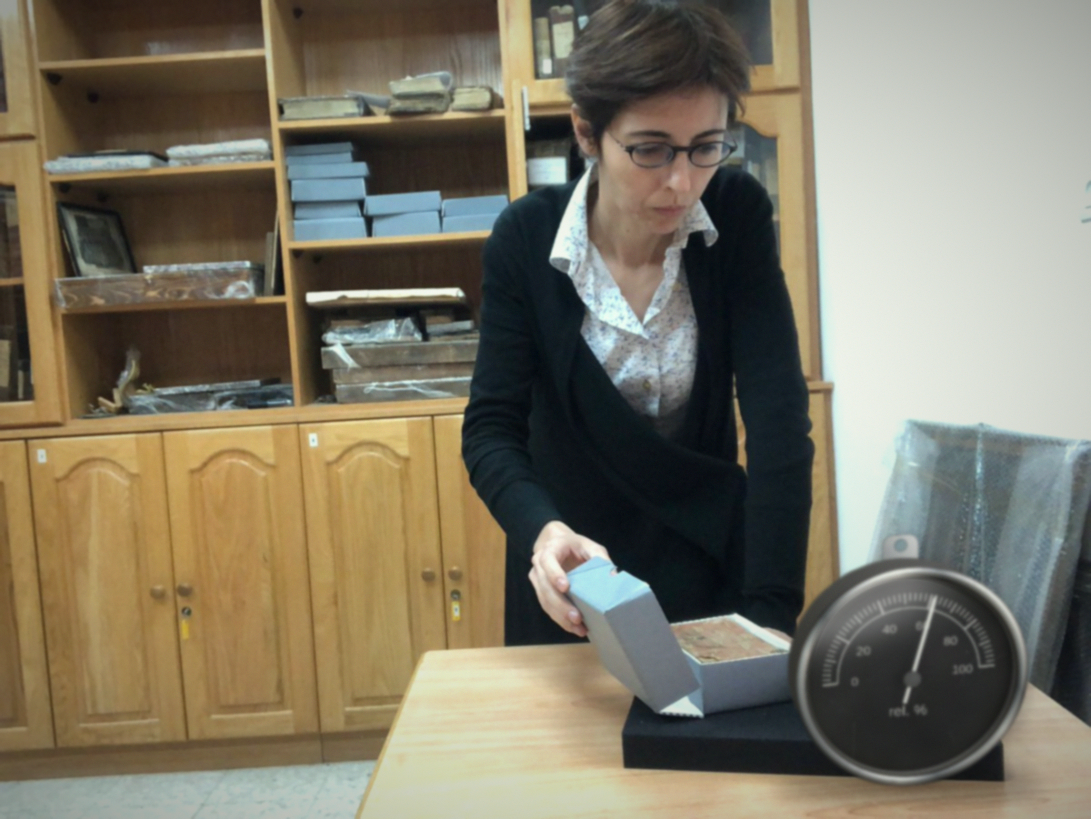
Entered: 60 %
